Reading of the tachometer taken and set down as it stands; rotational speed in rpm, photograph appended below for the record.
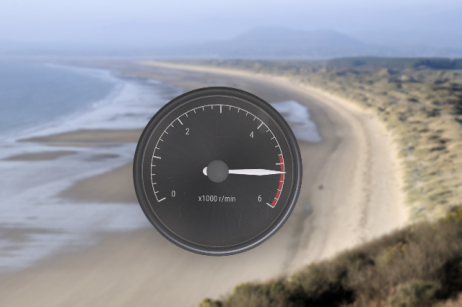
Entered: 5200 rpm
